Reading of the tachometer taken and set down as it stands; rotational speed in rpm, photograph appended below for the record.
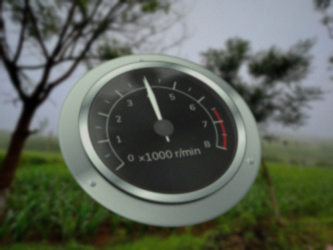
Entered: 4000 rpm
